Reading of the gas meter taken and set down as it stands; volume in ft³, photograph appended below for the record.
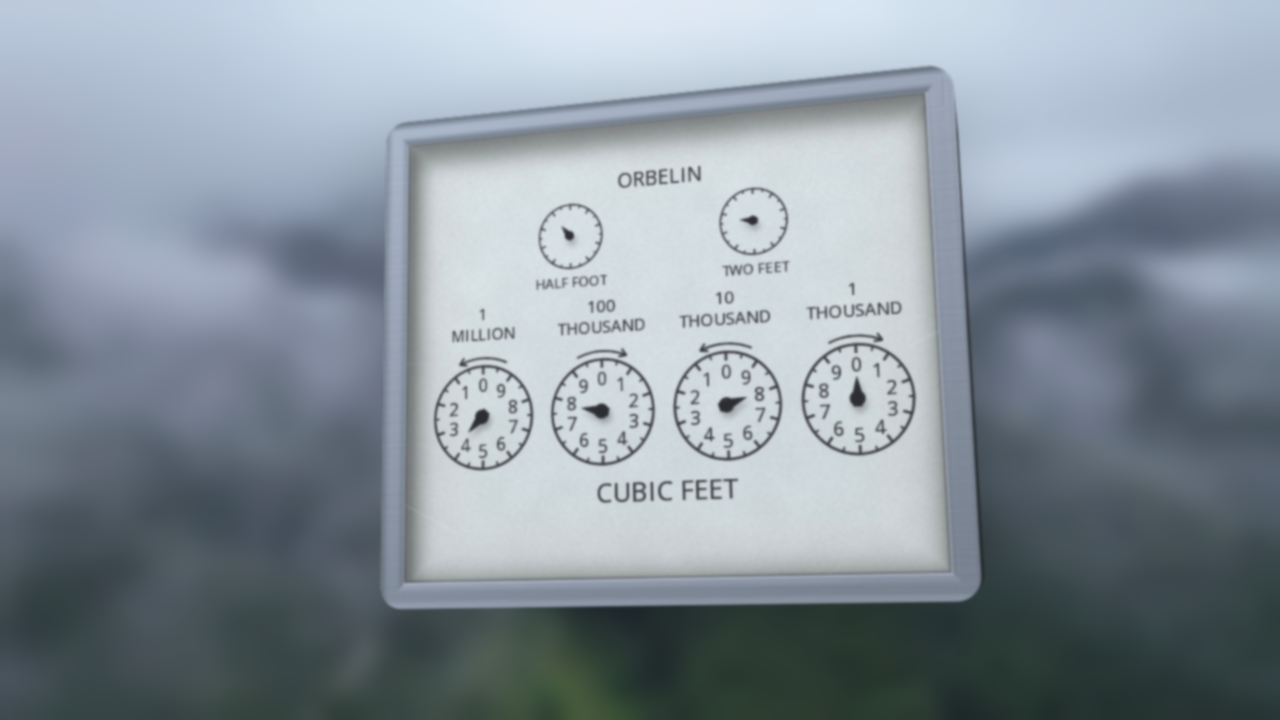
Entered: 378000 ft³
